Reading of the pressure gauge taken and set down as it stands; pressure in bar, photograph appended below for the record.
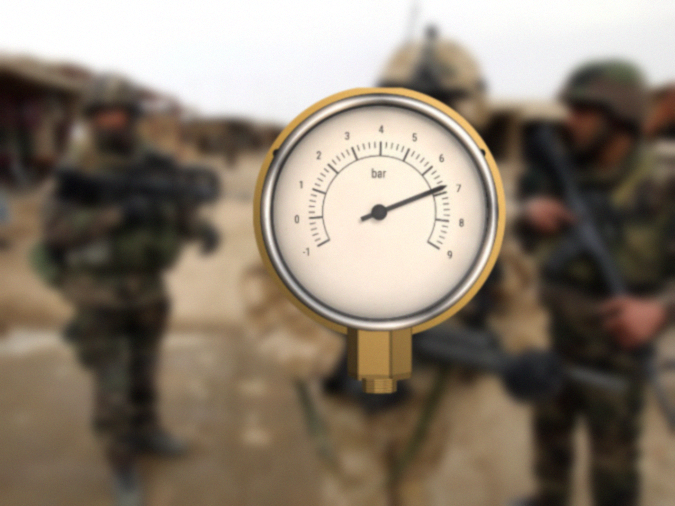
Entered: 6.8 bar
